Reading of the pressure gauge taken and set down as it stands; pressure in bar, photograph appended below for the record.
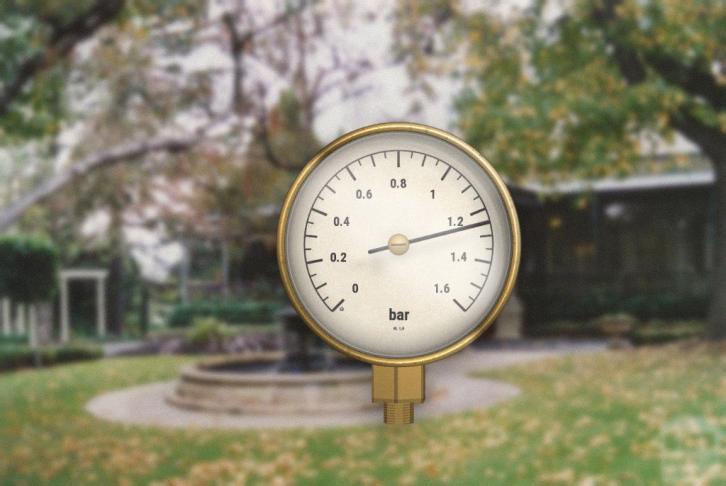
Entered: 1.25 bar
